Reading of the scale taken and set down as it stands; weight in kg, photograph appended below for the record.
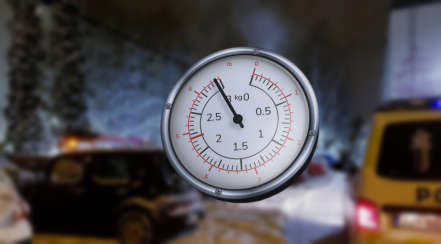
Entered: 2.95 kg
